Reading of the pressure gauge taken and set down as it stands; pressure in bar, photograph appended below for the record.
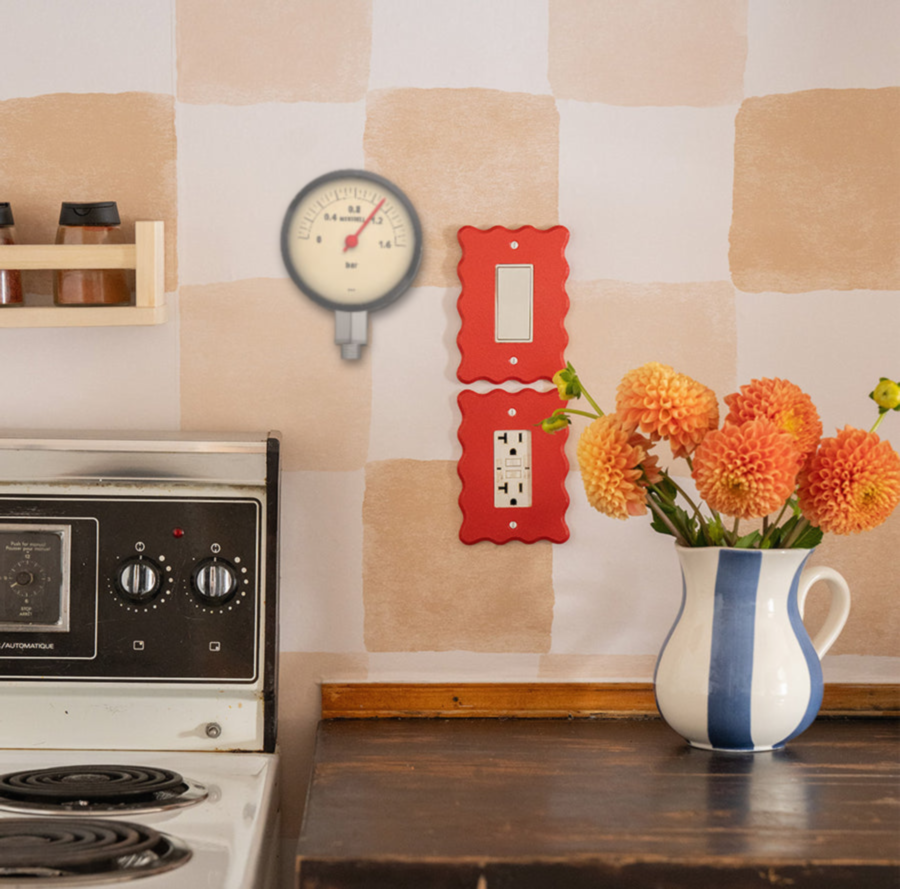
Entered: 1.1 bar
